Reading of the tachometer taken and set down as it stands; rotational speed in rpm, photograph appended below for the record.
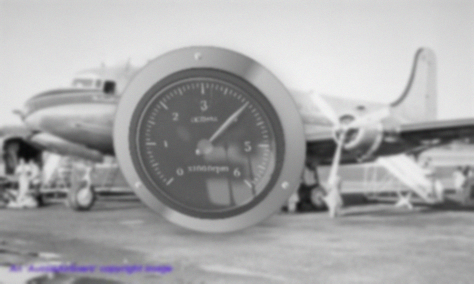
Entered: 4000 rpm
